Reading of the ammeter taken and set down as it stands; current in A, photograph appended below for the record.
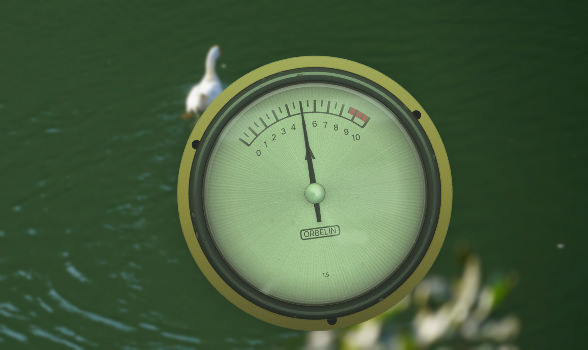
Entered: 5 A
